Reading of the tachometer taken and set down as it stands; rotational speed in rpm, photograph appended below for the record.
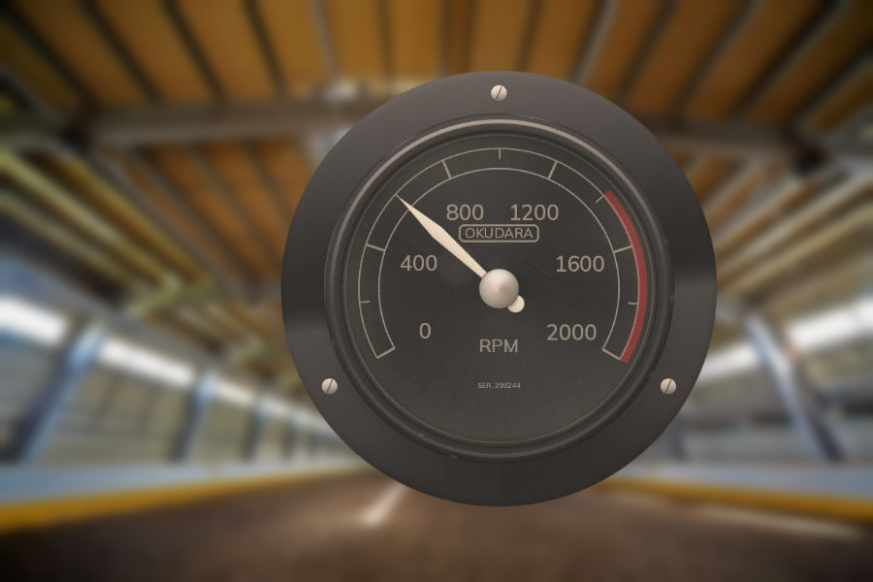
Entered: 600 rpm
